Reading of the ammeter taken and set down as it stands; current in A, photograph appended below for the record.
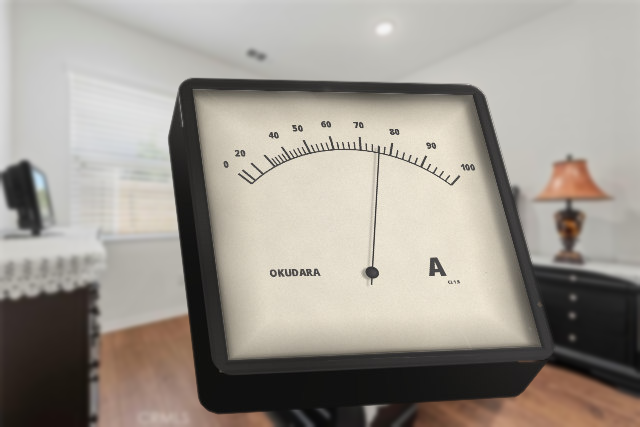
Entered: 76 A
